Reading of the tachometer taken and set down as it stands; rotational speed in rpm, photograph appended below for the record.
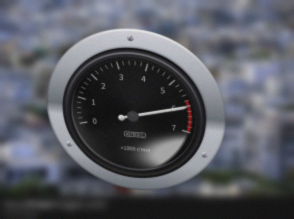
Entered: 6000 rpm
